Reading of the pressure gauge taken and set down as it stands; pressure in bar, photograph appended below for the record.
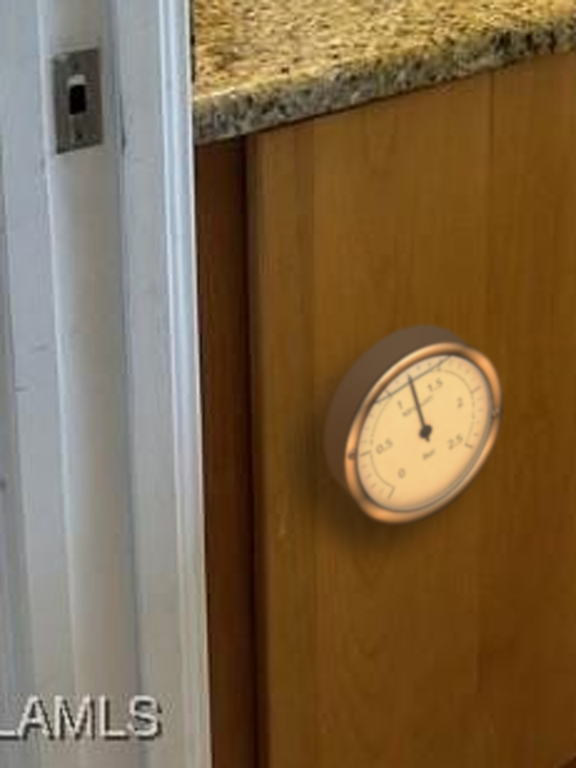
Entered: 1.2 bar
